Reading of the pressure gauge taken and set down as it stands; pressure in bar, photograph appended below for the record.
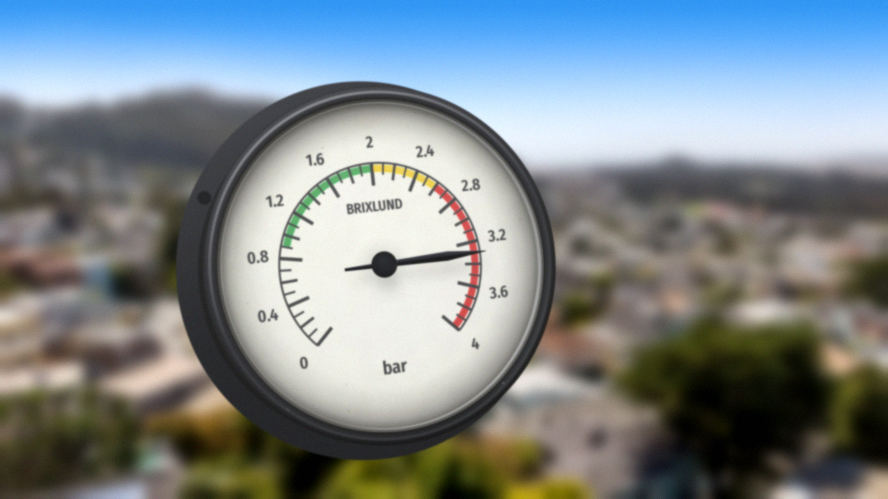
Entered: 3.3 bar
